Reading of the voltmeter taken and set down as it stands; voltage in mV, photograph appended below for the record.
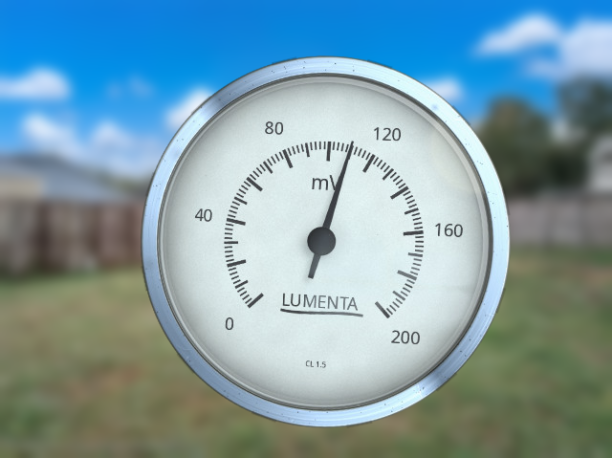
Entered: 110 mV
